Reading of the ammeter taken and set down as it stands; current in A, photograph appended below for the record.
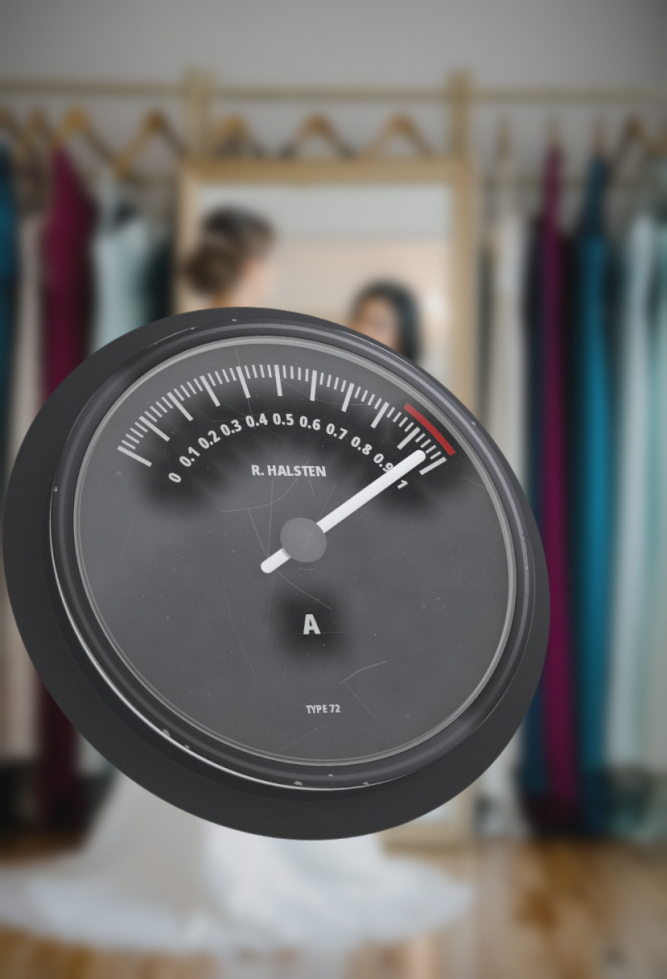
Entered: 0.96 A
